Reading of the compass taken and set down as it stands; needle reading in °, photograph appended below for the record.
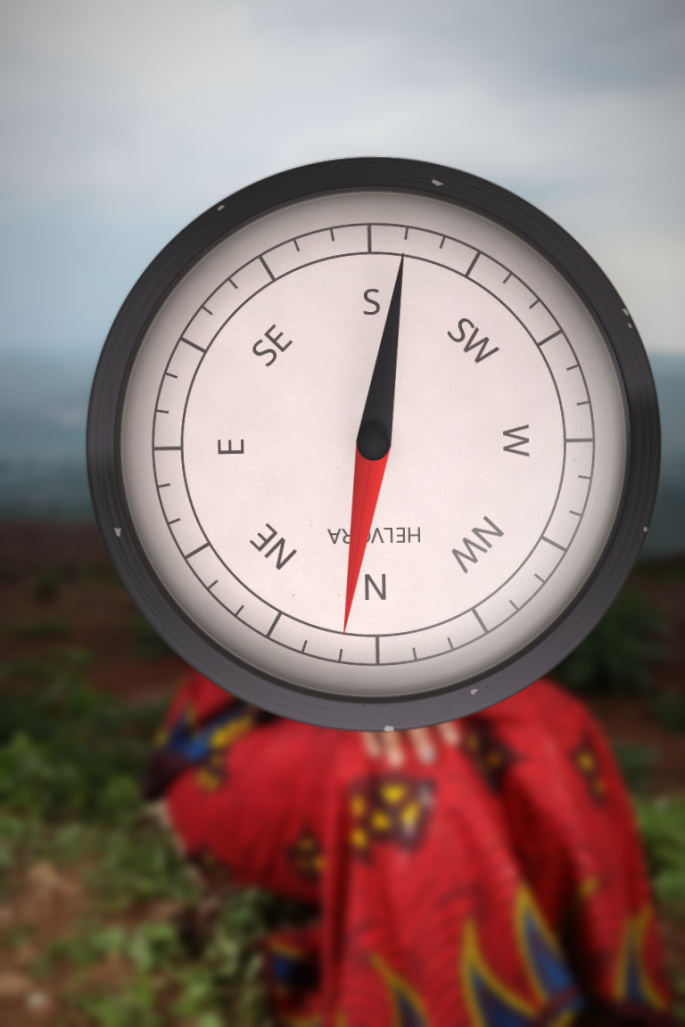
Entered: 10 °
